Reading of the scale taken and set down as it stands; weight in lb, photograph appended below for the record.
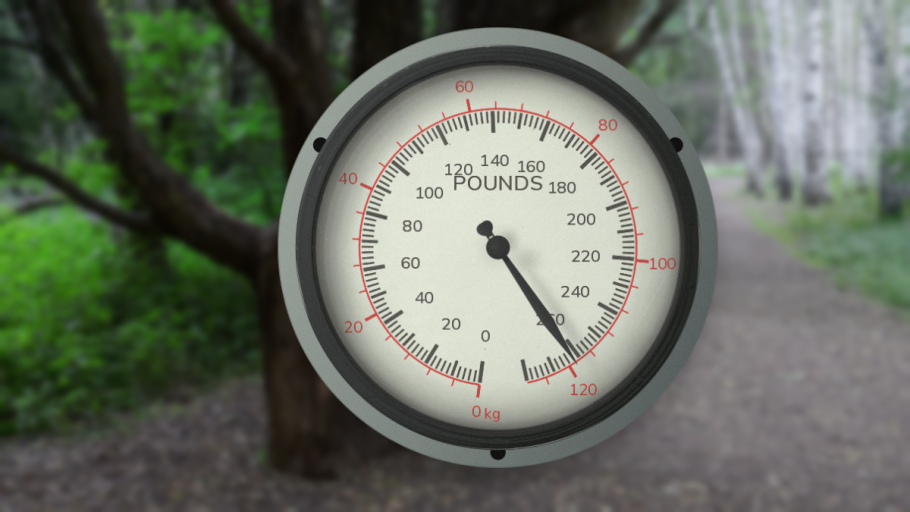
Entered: 262 lb
